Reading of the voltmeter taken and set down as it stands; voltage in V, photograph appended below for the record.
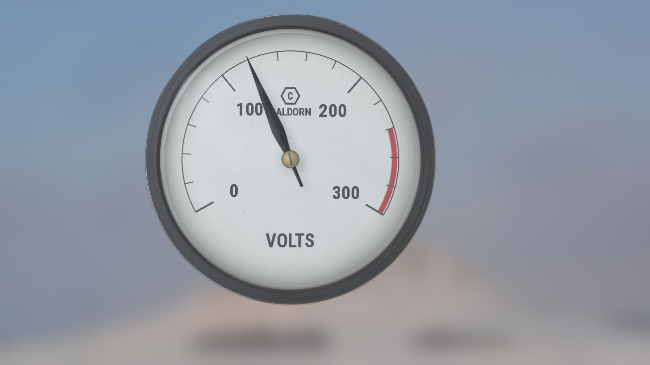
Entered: 120 V
